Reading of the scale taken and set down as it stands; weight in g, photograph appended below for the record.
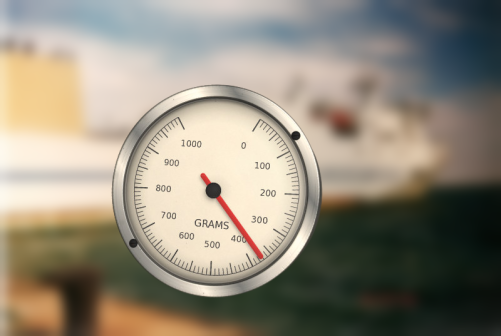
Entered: 370 g
